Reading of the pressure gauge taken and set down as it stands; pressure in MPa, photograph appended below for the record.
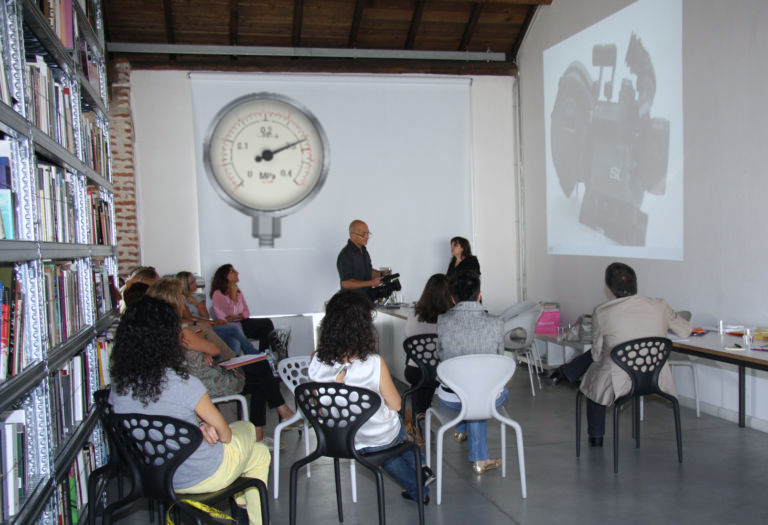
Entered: 0.3 MPa
